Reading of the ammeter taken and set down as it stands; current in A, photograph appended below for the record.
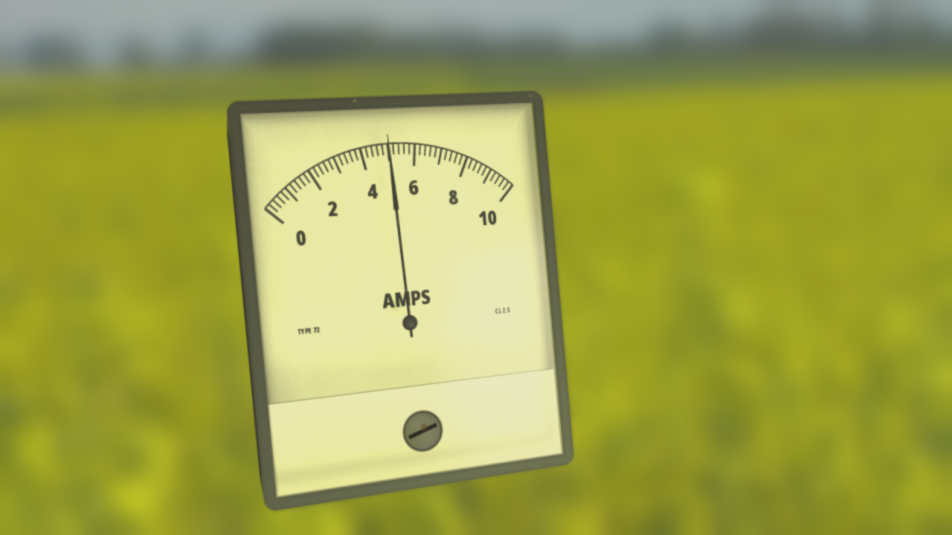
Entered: 5 A
